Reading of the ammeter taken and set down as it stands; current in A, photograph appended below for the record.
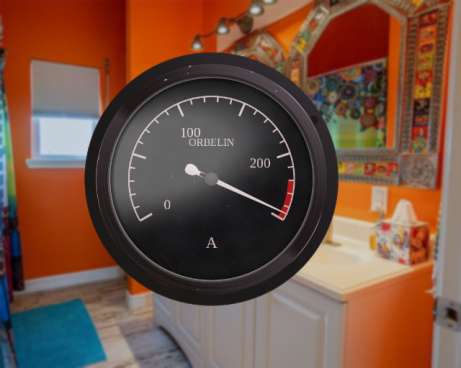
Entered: 245 A
